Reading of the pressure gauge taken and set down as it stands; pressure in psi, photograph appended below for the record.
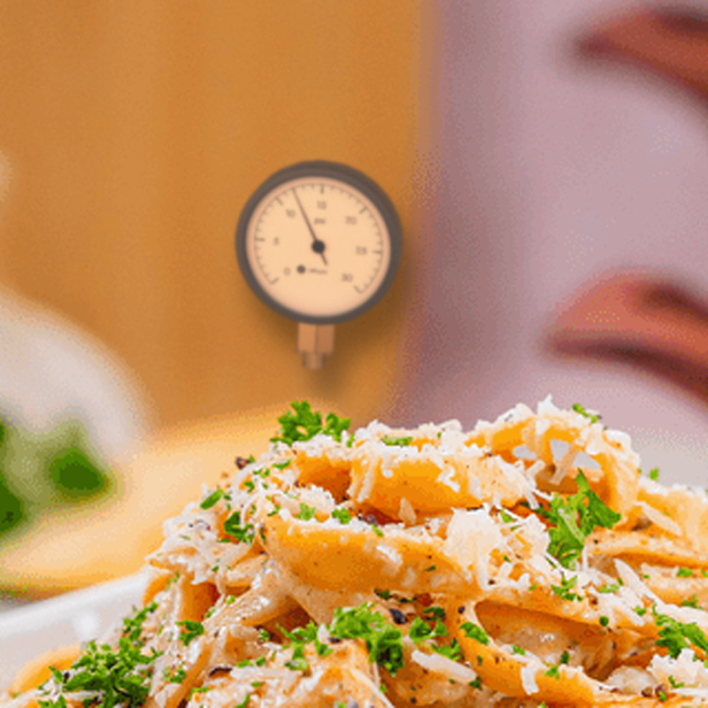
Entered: 12 psi
